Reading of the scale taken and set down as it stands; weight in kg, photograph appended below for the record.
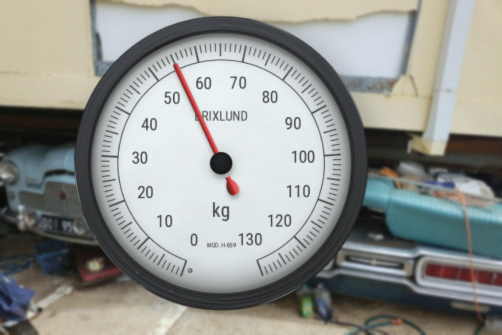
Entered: 55 kg
